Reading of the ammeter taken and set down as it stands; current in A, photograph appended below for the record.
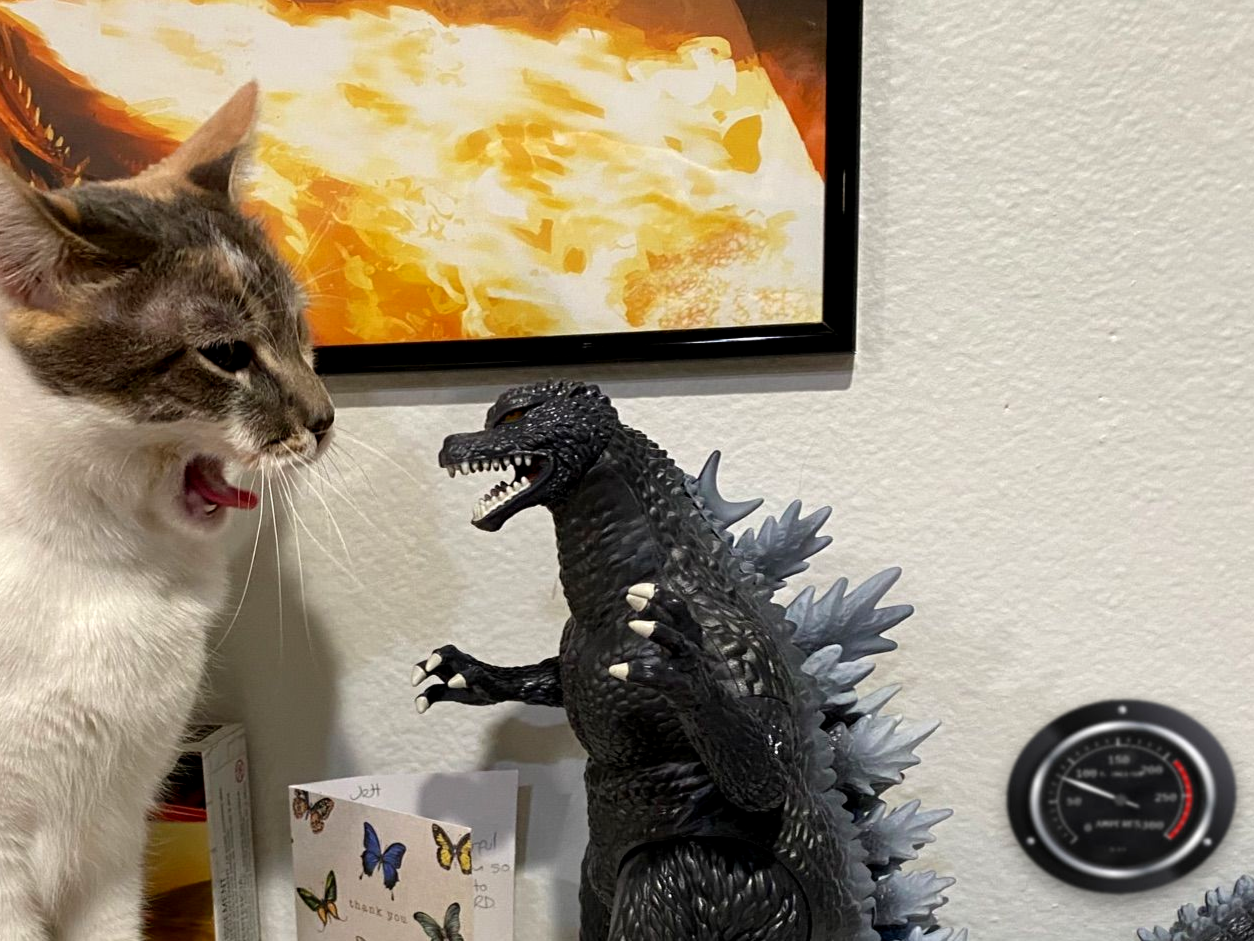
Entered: 80 A
